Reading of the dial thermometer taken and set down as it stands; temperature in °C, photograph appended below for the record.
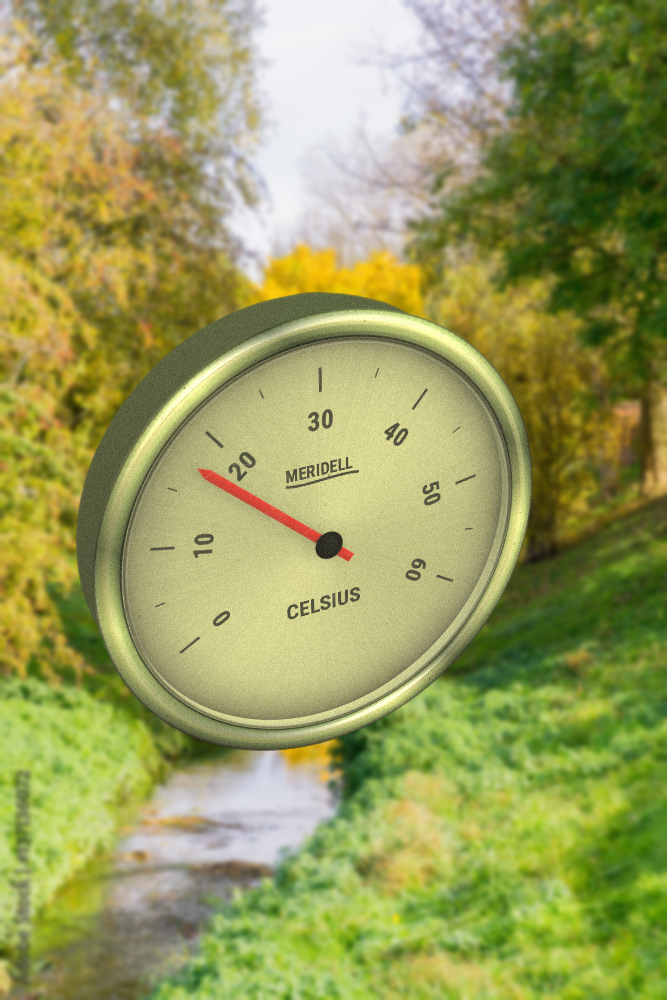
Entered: 17.5 °C
